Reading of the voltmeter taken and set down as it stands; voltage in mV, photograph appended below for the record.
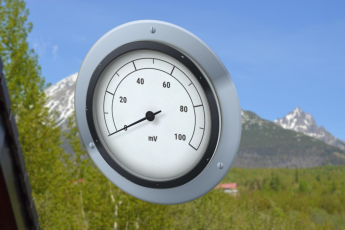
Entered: 0 mV
